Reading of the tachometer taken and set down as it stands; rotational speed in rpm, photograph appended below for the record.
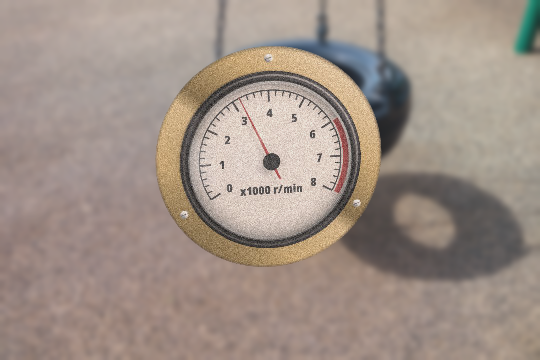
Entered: 3200 rpm
